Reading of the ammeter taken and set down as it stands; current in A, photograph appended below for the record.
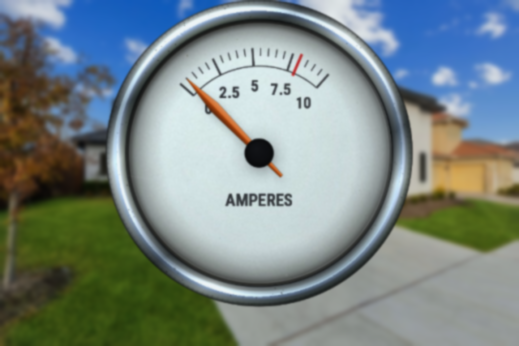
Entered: 0.5 A
